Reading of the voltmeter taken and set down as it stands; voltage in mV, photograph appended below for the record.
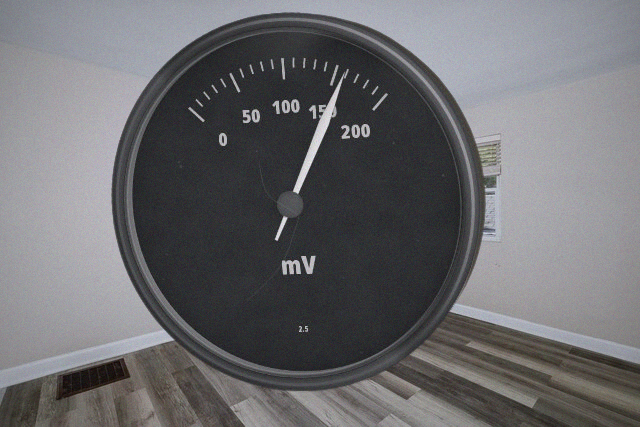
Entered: 160 mV
